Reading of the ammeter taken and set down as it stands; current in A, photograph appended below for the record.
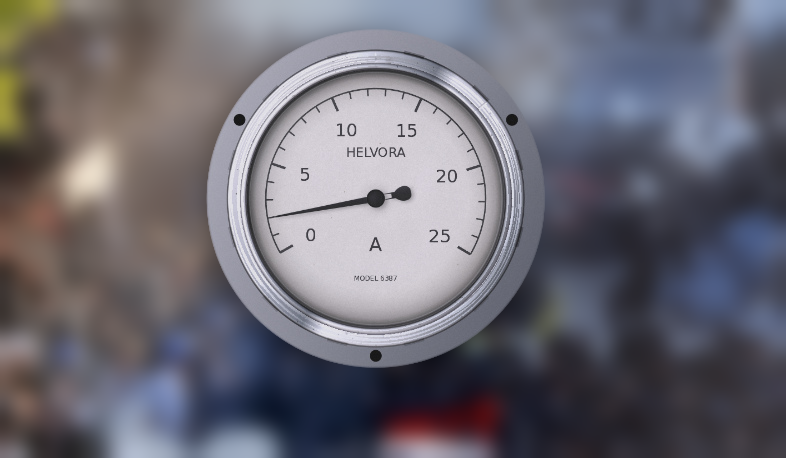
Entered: 2 A
